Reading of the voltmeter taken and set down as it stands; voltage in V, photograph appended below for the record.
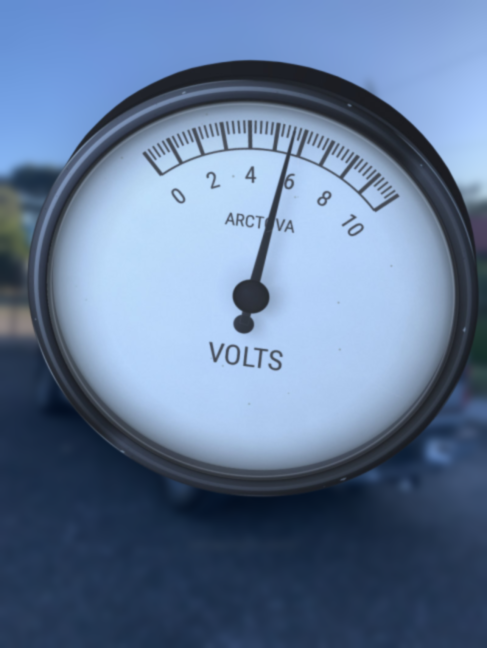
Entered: 5.6 V
